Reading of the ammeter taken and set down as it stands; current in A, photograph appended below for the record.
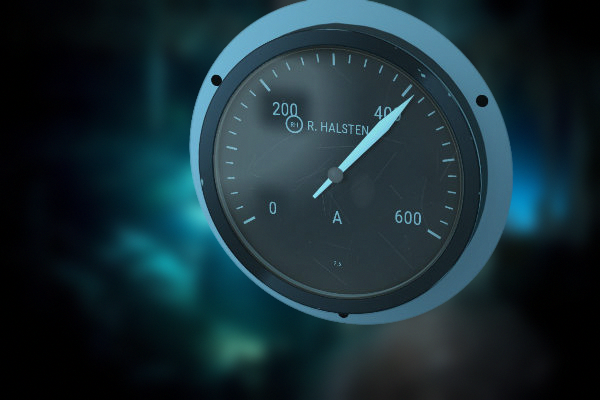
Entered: 410 A
